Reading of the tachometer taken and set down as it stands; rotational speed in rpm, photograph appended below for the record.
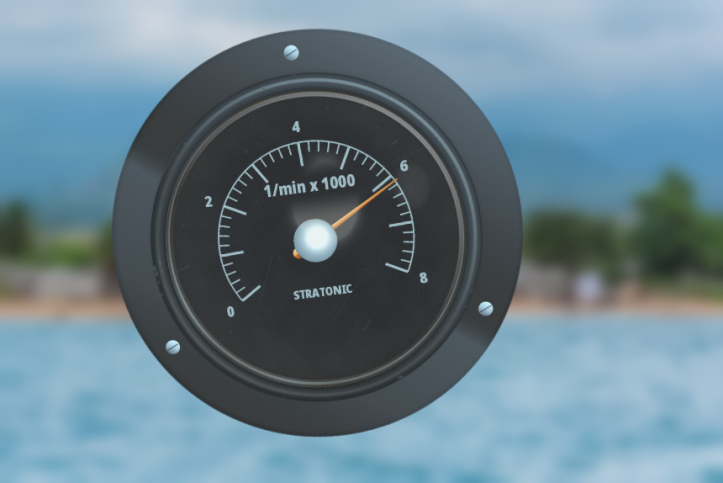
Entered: 6100 rpm
